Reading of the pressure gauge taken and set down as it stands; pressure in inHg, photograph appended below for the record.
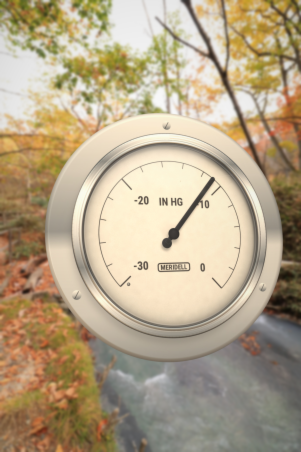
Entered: -11 inHg
